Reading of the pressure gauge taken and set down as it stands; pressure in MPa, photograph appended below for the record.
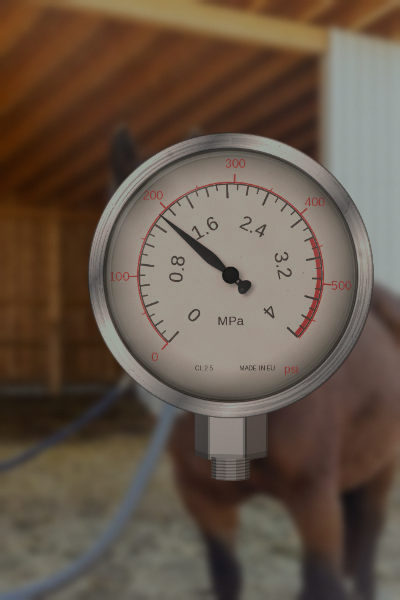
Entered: 1.3 MPa
